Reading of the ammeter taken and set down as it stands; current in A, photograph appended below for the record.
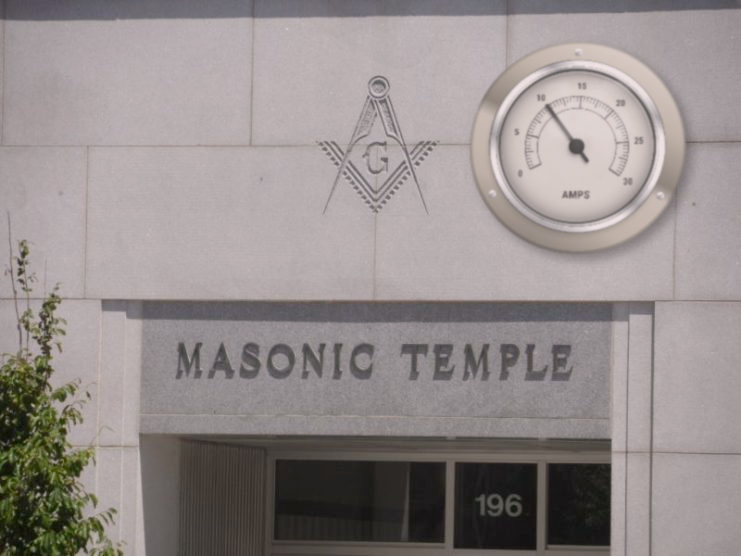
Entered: 10 A
